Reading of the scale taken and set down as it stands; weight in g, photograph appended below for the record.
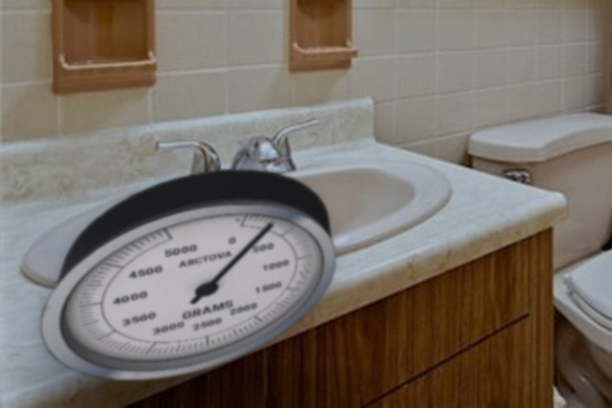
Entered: 250 g
